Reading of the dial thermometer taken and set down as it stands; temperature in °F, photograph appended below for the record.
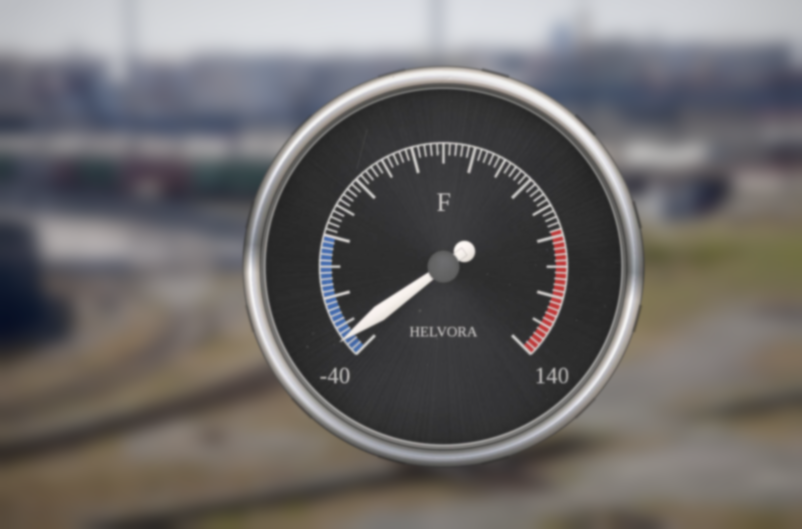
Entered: -34 °F
